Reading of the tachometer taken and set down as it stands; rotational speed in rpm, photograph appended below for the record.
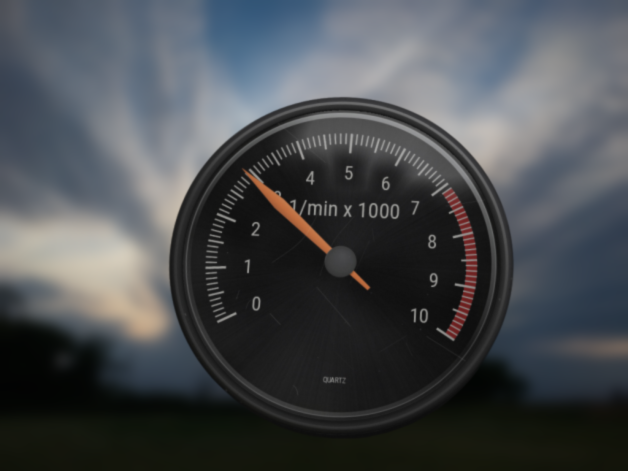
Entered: 2900 rpm
